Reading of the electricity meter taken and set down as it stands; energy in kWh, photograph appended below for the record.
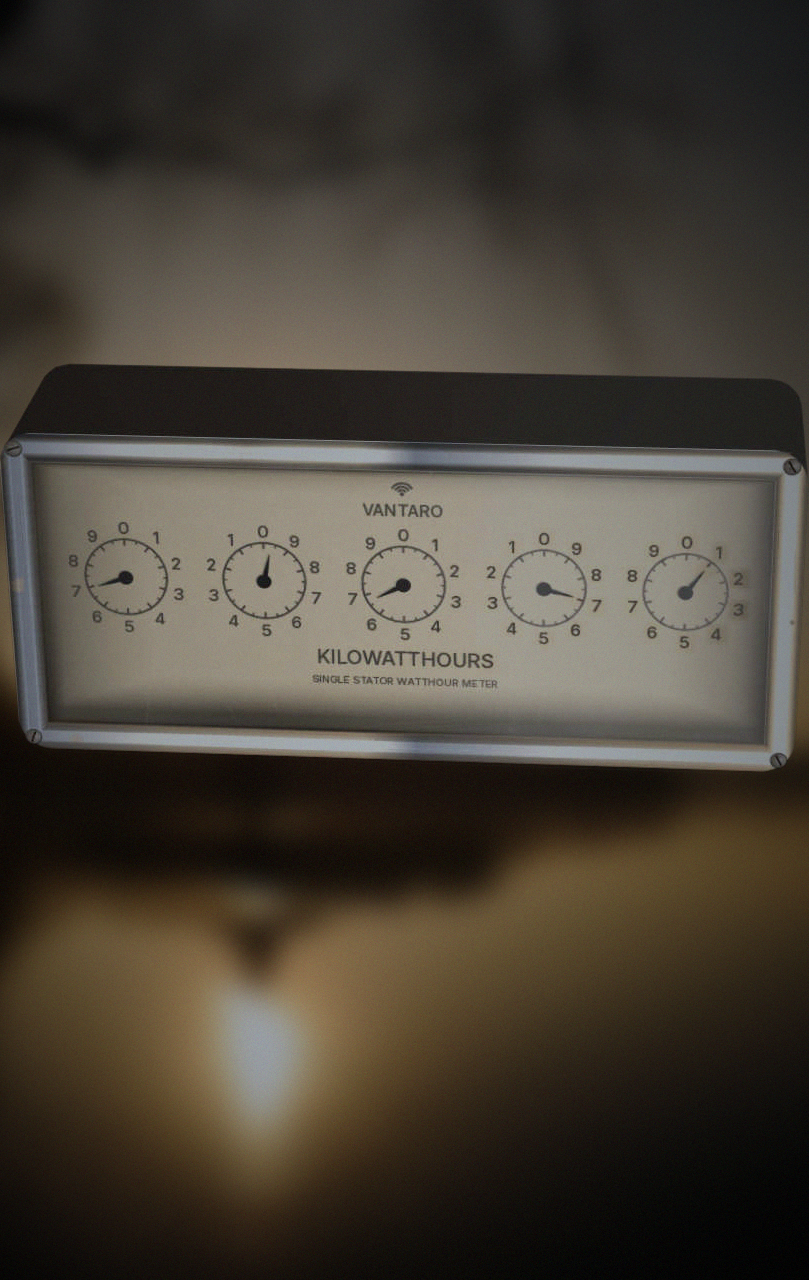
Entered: 69671 kWh
